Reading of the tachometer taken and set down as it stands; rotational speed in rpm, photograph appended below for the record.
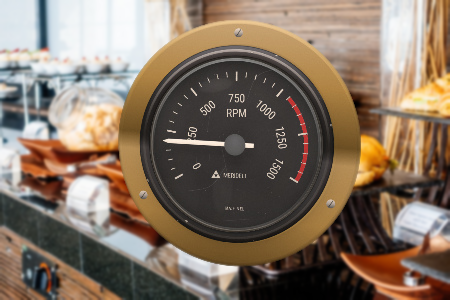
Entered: 200 rpm
